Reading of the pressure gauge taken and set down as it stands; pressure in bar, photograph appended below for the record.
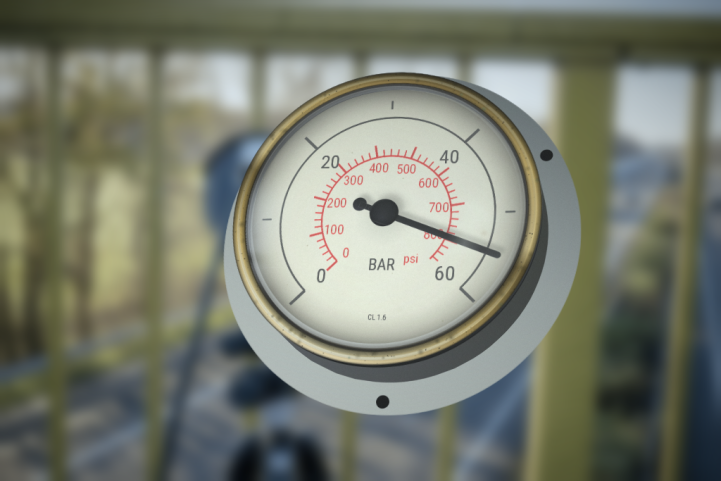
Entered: 55 bar
